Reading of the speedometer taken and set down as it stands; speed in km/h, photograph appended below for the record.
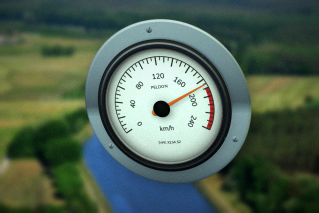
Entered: 185 km/h
